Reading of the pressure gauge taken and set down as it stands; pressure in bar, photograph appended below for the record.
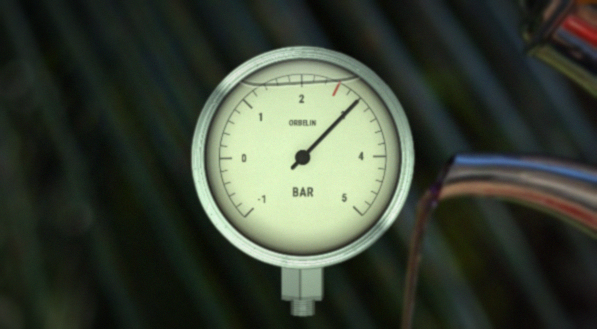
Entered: 3 bar
